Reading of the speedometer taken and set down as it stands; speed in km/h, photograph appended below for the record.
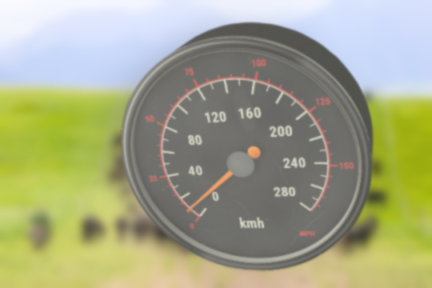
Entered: 10 km/h
